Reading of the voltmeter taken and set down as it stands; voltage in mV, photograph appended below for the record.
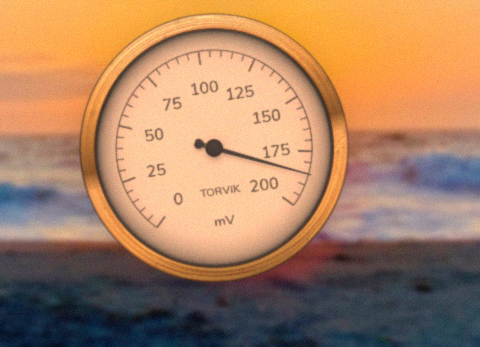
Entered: 185 mV
